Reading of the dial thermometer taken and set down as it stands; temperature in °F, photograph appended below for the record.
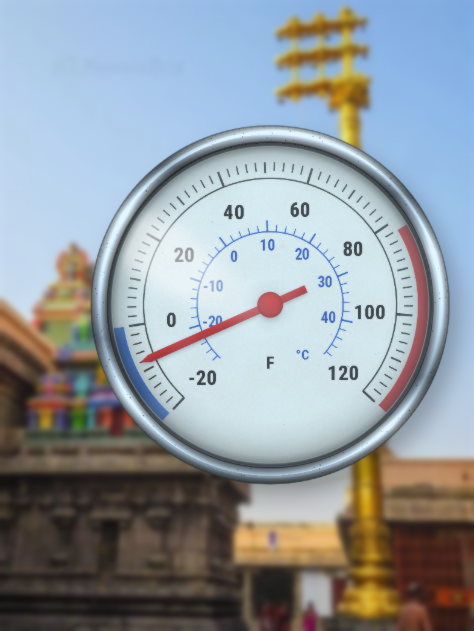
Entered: -8 °F
